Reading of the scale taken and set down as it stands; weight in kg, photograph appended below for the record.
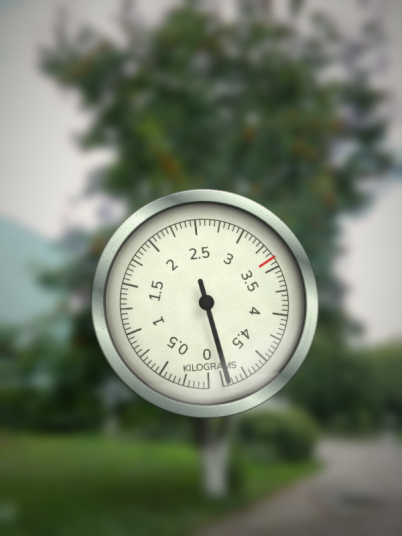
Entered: 4.95 kg
